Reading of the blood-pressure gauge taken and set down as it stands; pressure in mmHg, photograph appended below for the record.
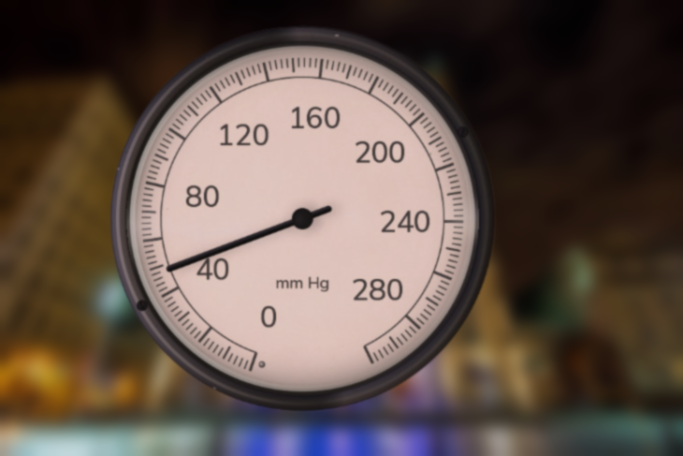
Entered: 48 mmHg
